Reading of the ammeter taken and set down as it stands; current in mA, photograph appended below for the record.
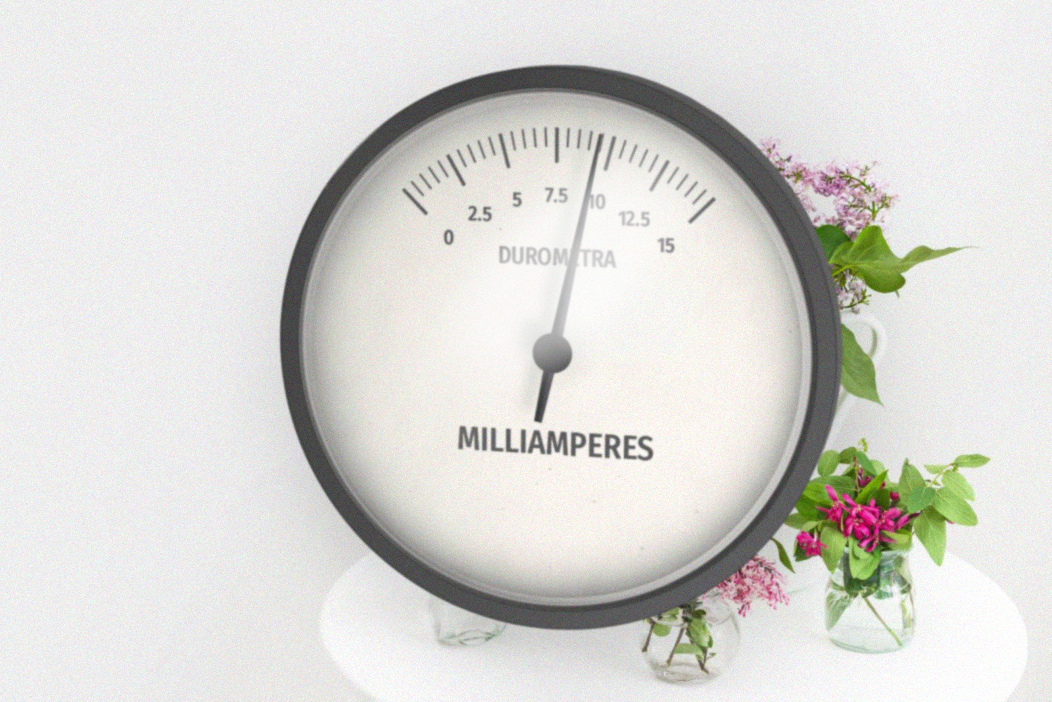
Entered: 9.5 mA
